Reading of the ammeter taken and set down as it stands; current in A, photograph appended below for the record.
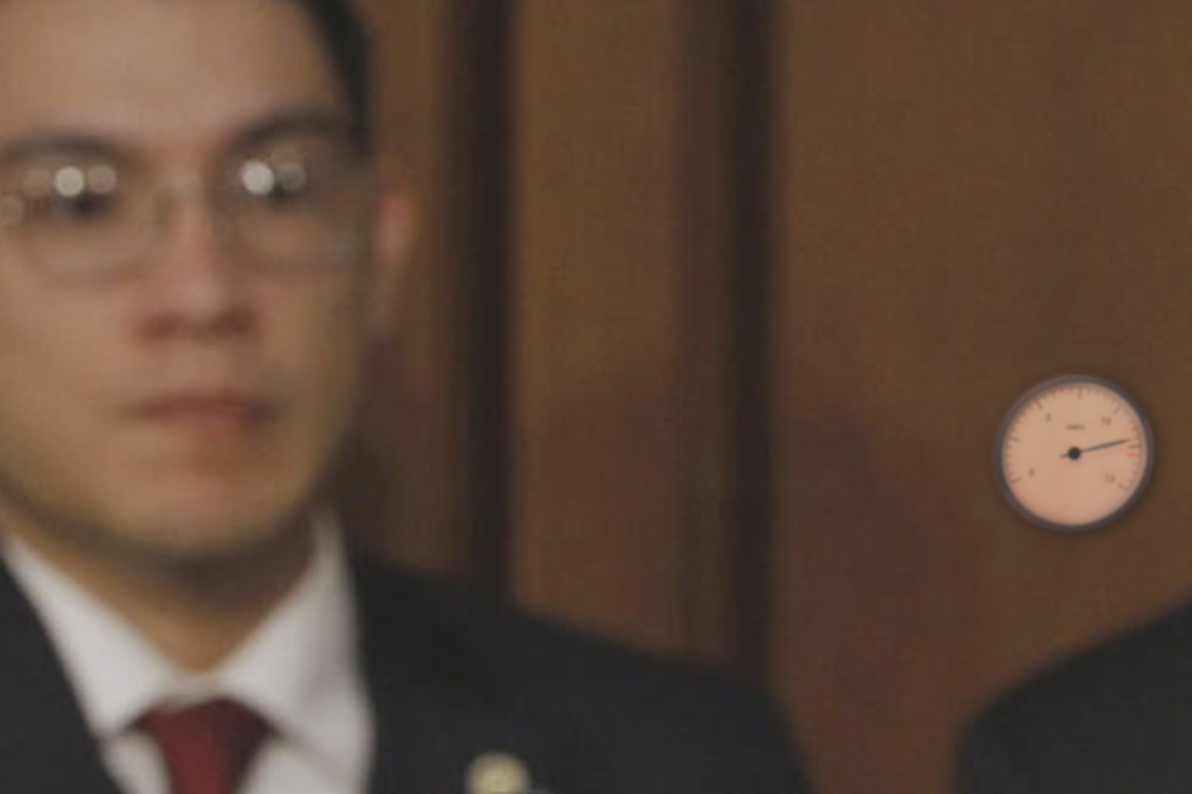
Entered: 12 A
